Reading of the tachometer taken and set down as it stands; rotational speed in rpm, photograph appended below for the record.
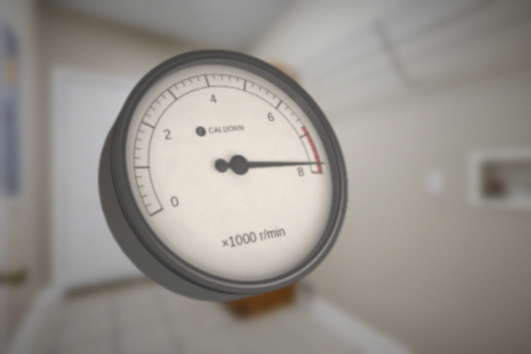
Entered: 7800 rpm
